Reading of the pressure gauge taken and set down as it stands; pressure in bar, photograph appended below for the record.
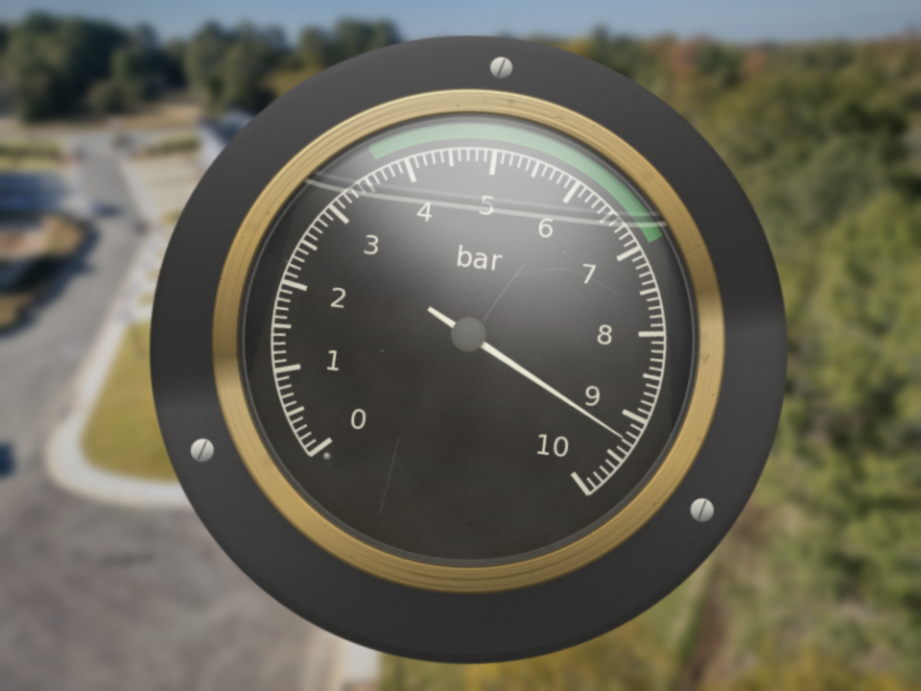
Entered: 9.3 bar
